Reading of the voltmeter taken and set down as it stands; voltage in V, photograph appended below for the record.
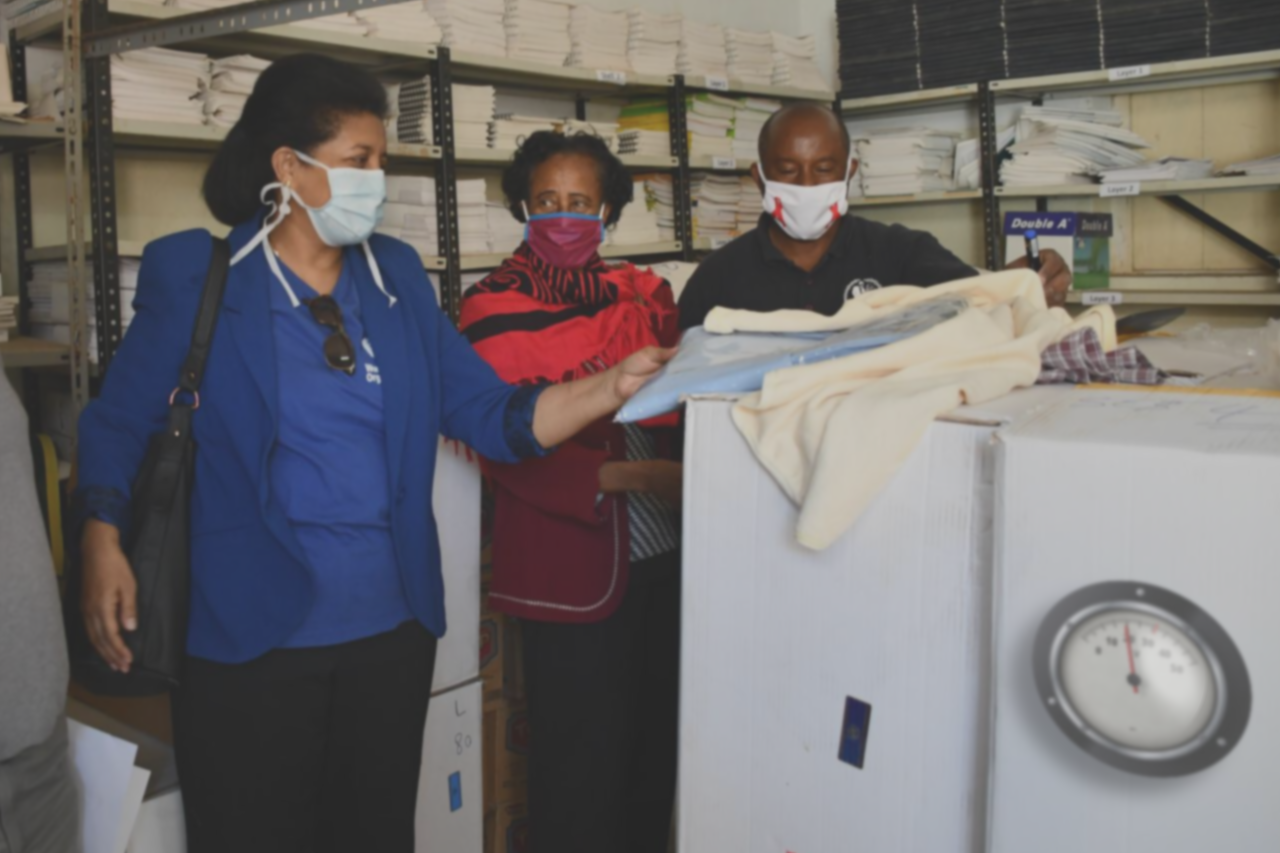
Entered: 20 V
